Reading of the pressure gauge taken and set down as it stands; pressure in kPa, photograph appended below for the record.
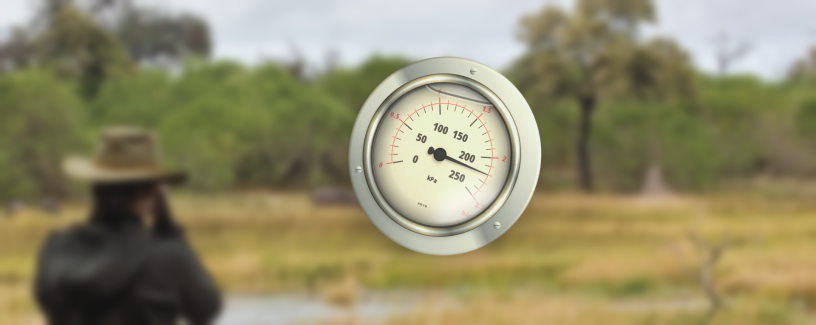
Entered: 220 kPa
